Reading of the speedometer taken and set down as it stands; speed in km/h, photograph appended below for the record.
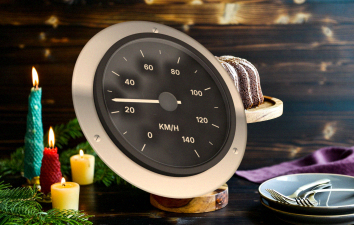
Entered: 25 km/h
